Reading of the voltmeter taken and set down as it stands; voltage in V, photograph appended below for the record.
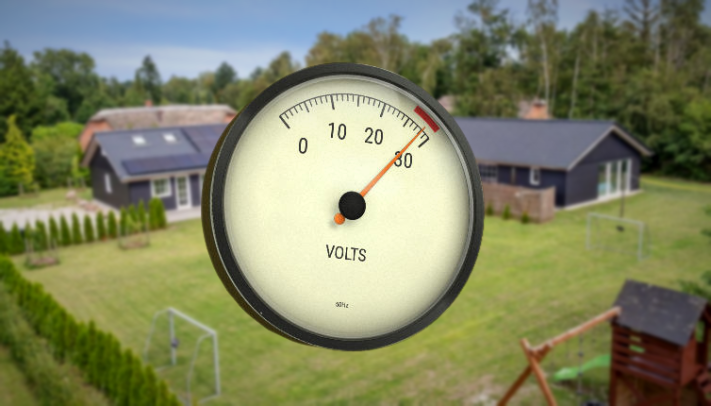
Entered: 28 V
